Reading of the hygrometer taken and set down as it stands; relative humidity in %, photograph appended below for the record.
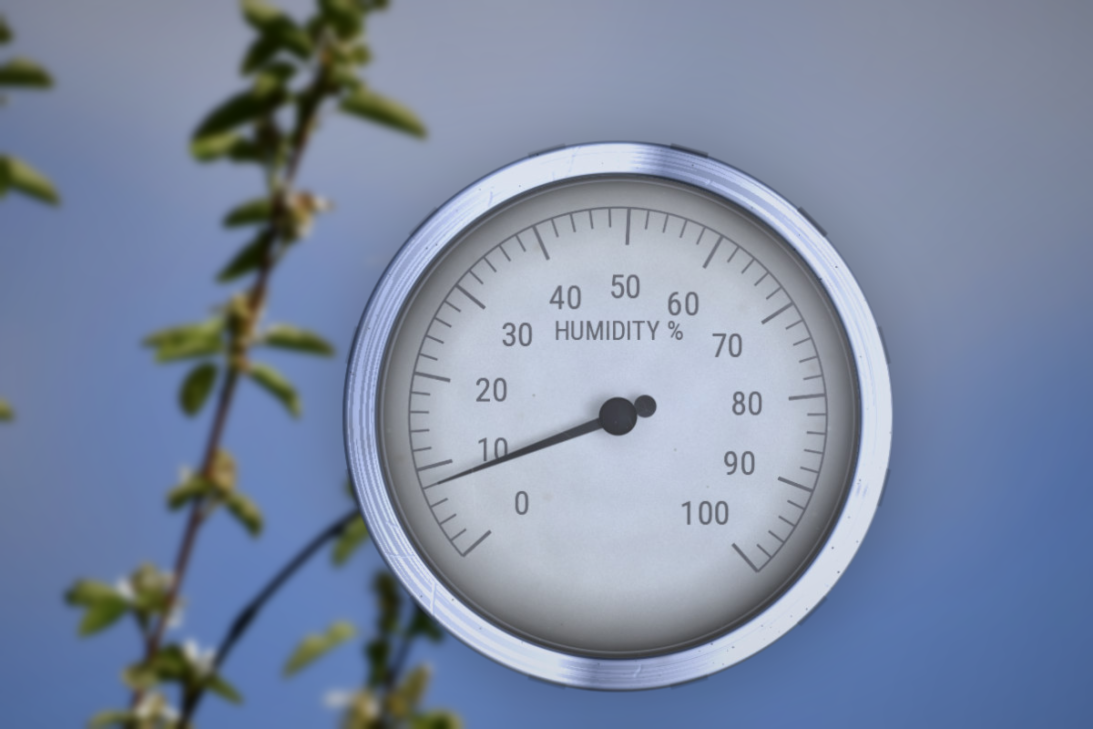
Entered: 8 %
